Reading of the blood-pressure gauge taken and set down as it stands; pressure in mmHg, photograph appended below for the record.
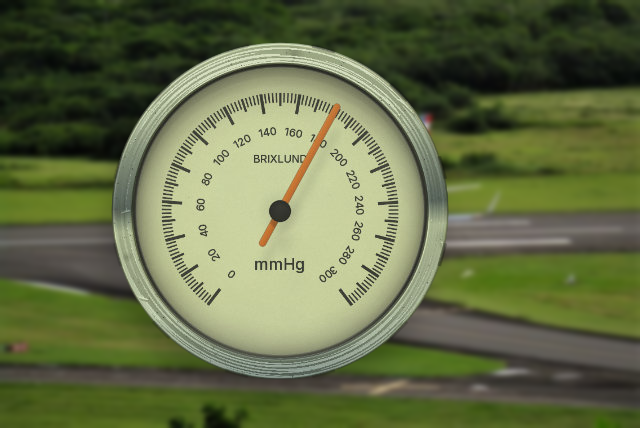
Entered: 180 mmHg
